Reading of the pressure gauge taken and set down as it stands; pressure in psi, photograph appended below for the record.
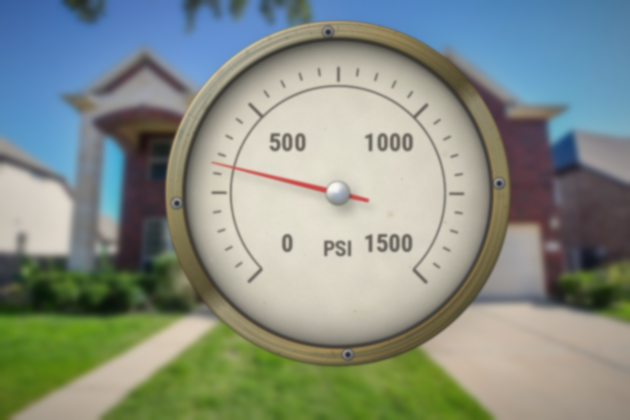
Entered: 325 psi
